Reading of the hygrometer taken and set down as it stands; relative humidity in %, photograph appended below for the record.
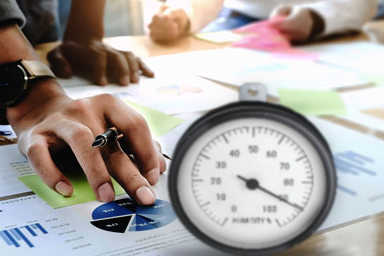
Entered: 90 %
